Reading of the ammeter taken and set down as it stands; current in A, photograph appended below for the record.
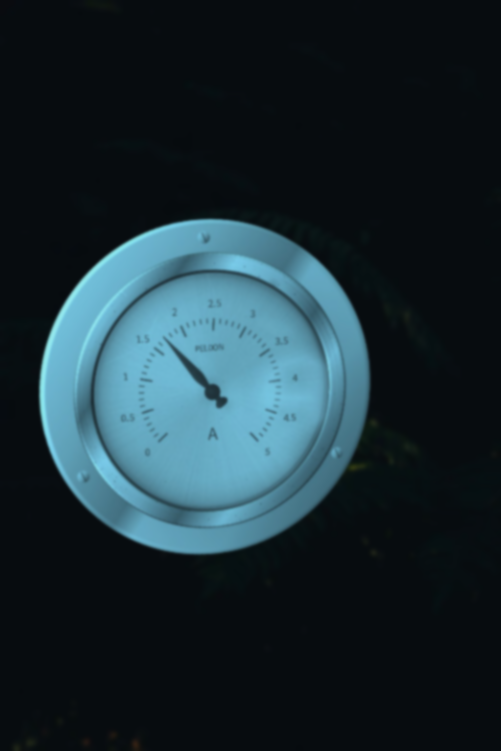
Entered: 1.7 A
